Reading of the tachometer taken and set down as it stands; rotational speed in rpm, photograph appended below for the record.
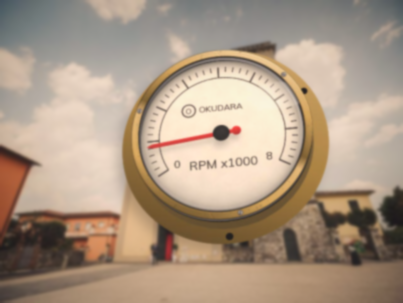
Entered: 800 rpm
